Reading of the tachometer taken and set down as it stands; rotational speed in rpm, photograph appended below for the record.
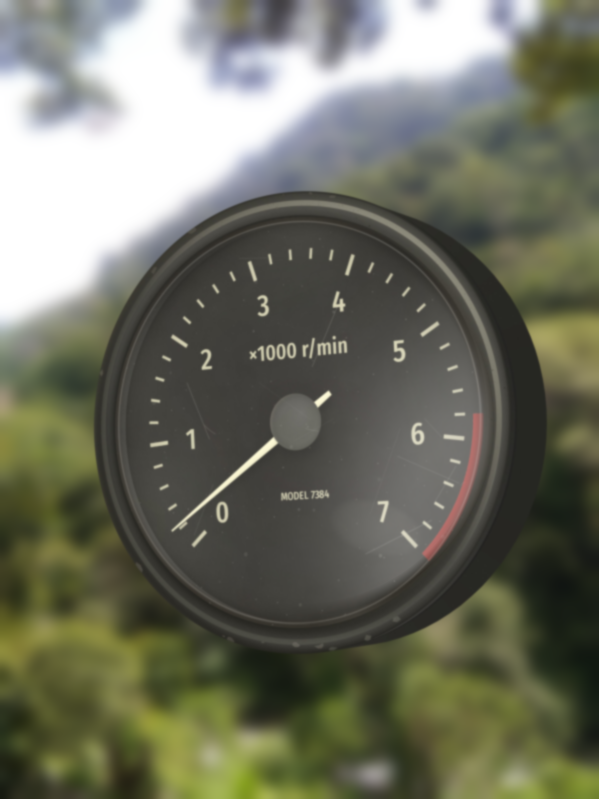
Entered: 200 rpm
